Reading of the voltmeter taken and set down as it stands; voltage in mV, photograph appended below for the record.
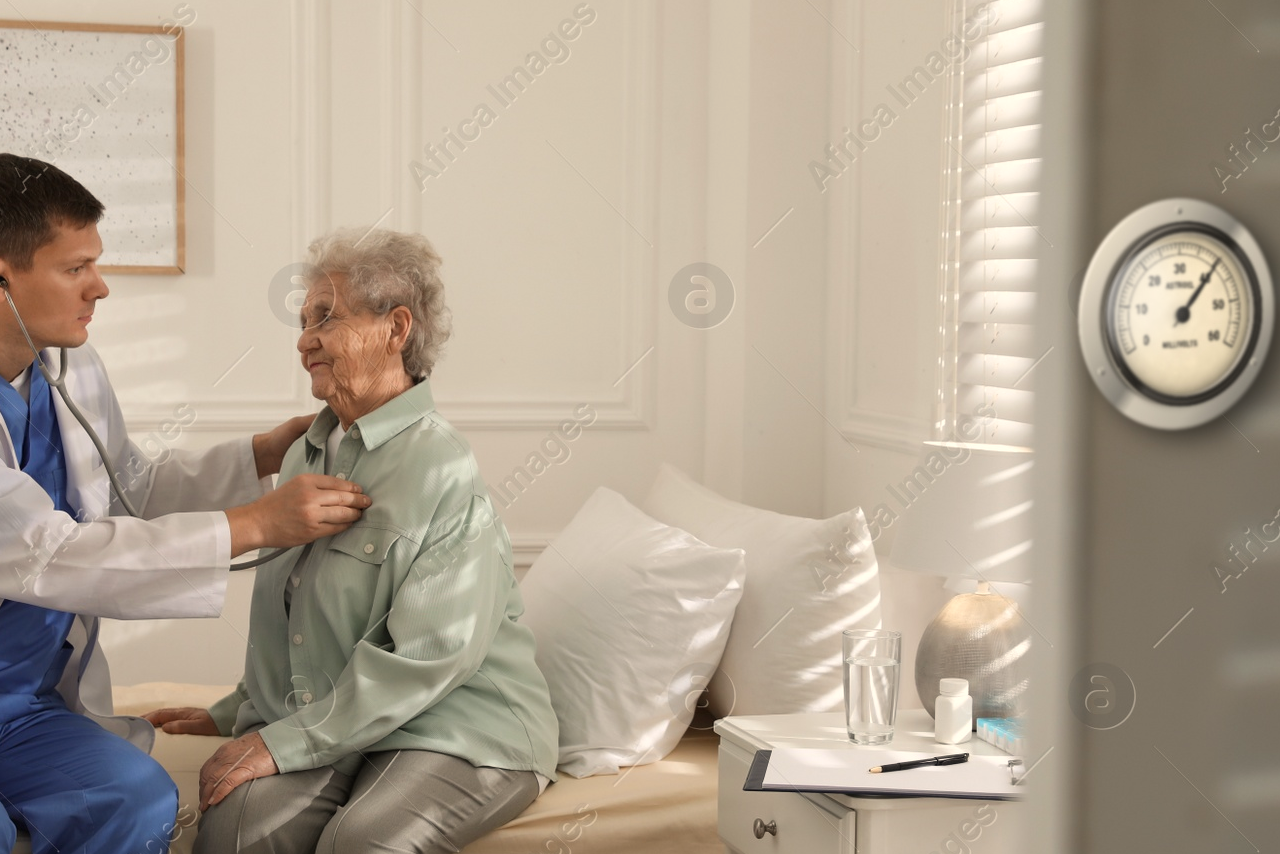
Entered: 40 mV
